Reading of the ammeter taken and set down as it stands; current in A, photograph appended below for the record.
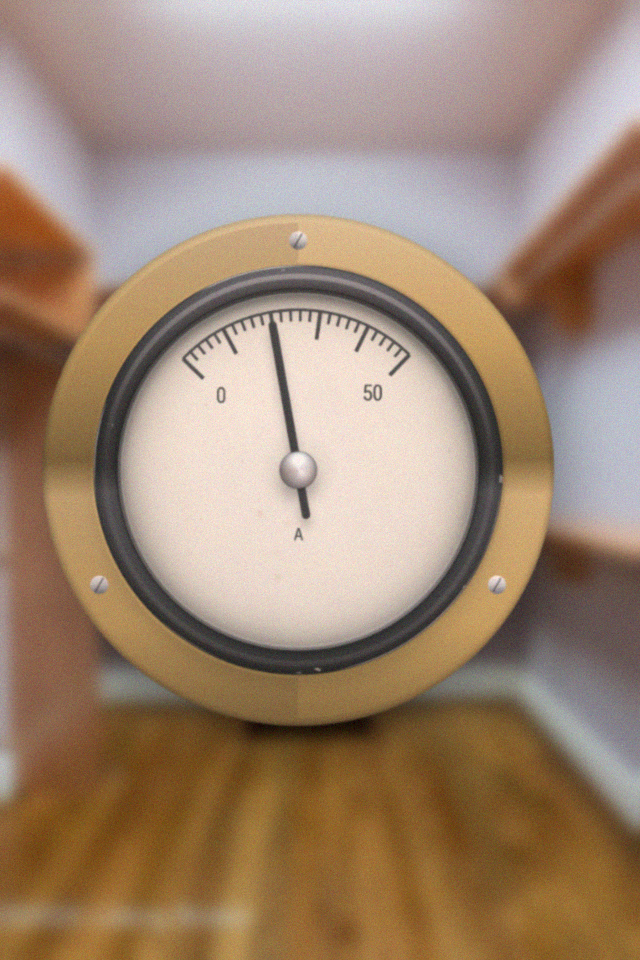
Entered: 20 A
